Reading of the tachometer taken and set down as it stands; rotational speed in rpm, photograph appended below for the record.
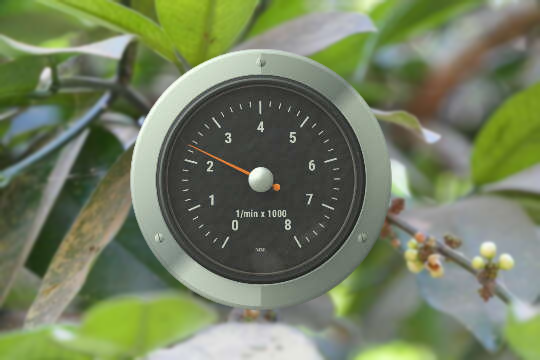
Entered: 2300 rpm
